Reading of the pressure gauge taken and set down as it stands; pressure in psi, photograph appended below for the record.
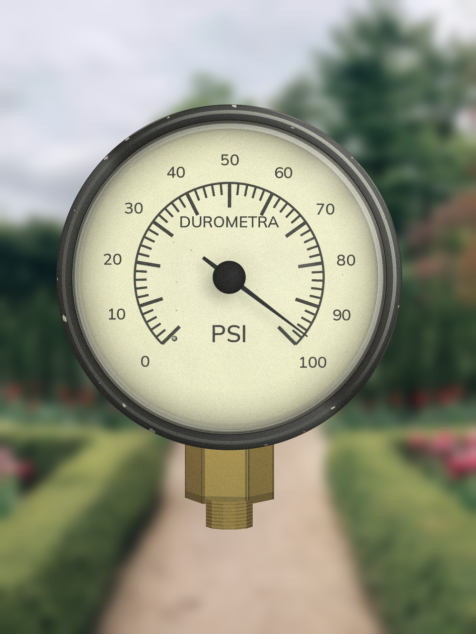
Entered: 97 psi
